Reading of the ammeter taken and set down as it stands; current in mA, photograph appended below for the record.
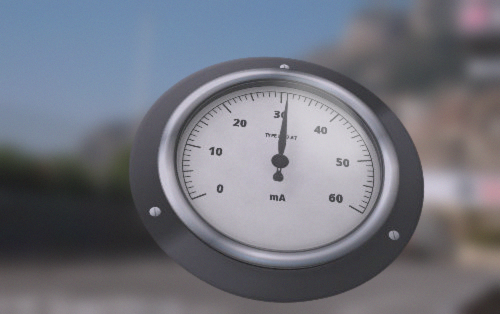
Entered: 31 mA
